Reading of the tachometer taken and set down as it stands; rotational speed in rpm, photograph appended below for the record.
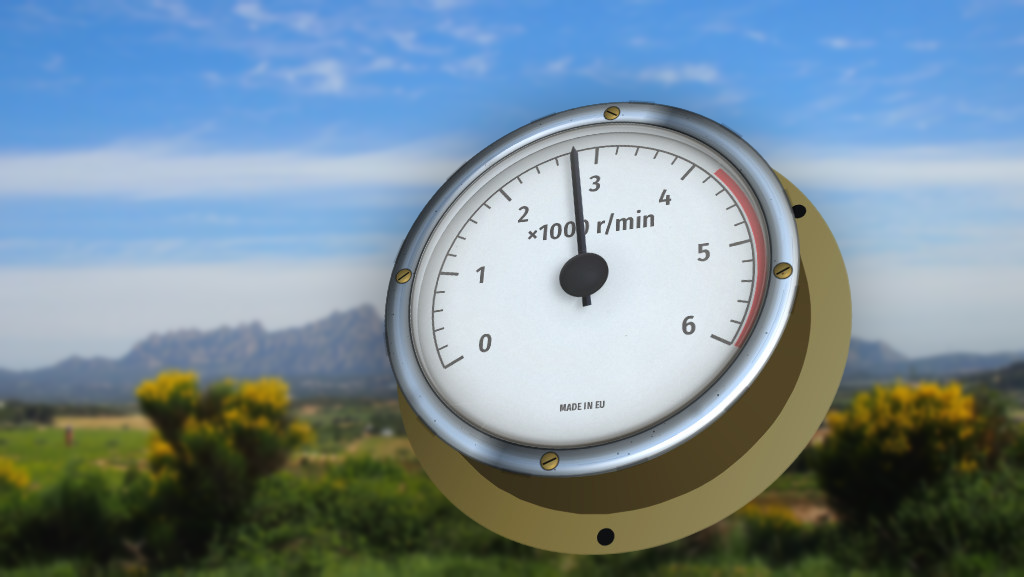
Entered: 2800 rpm
